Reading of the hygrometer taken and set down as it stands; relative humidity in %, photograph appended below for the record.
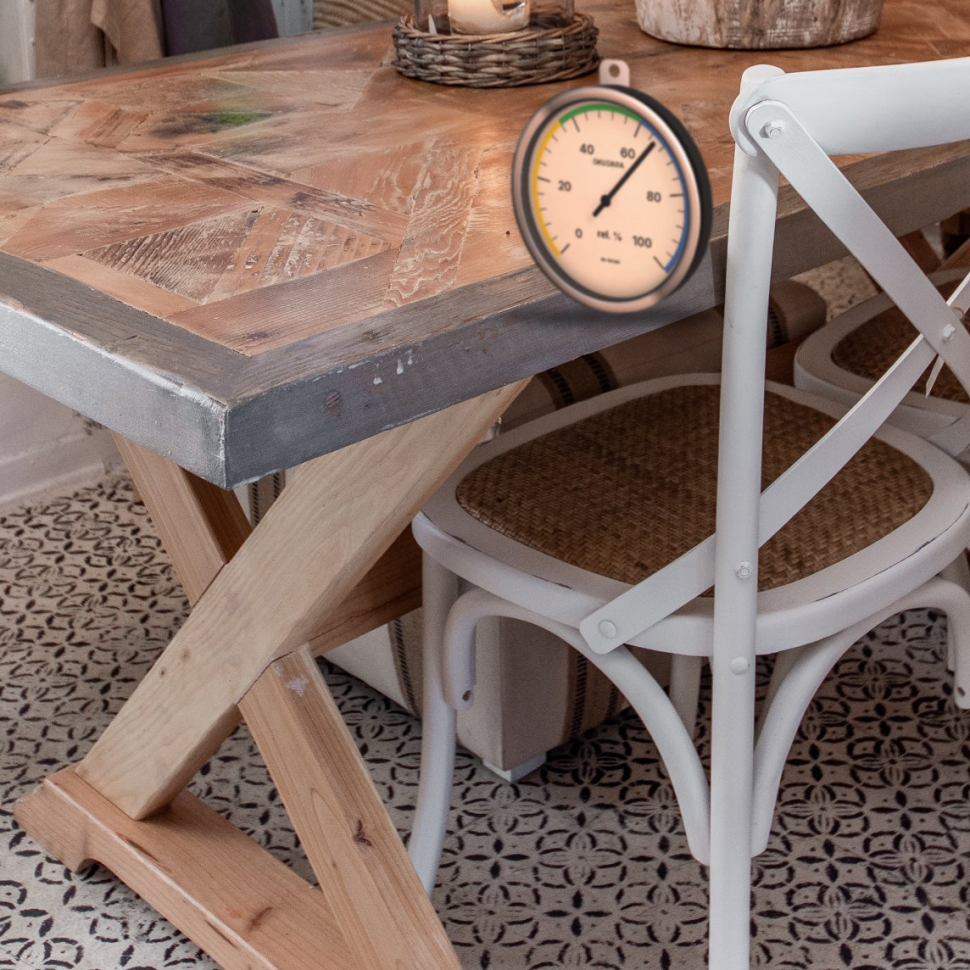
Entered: 66 %
